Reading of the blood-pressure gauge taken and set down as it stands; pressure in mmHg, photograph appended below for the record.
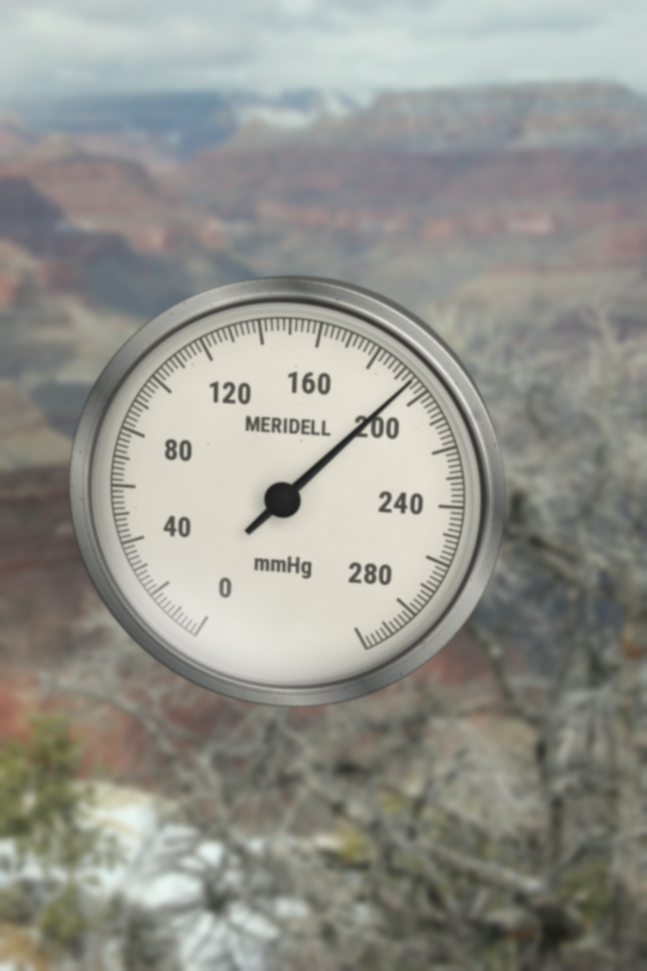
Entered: 194 mmHg
